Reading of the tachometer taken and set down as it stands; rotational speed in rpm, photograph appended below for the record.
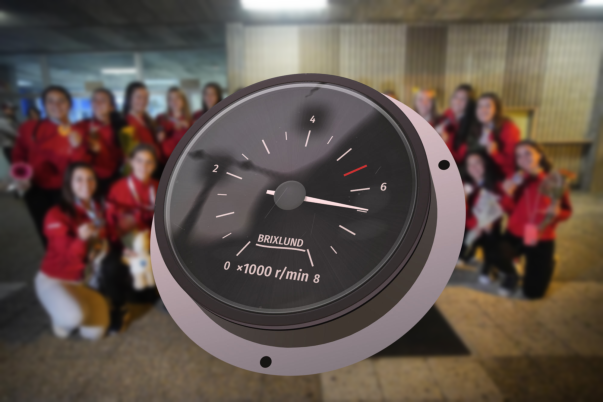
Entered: 6500 rpm
